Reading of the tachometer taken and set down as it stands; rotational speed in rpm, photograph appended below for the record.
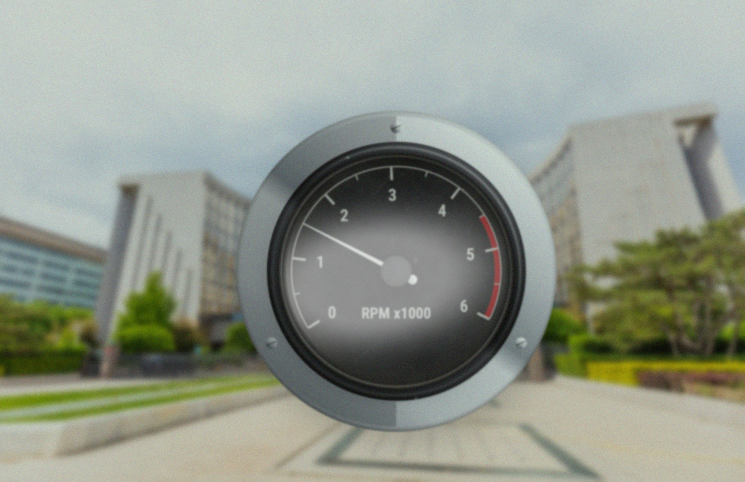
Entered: 1500 rpm
